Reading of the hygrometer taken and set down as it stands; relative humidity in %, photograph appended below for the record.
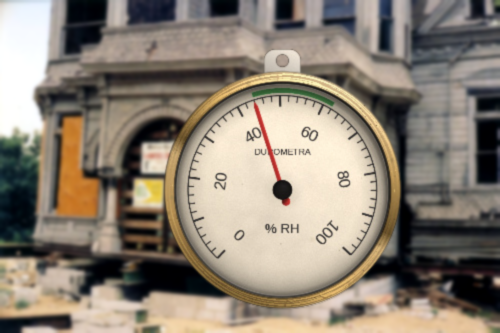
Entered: 44 %
